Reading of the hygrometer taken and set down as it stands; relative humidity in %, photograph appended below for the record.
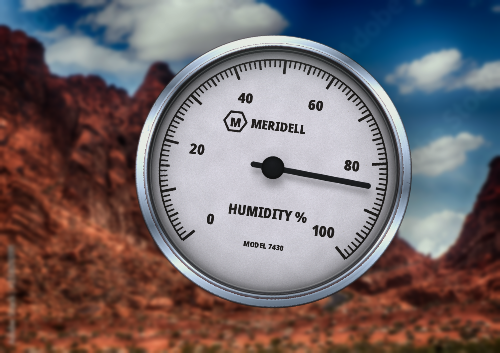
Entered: 85 %
